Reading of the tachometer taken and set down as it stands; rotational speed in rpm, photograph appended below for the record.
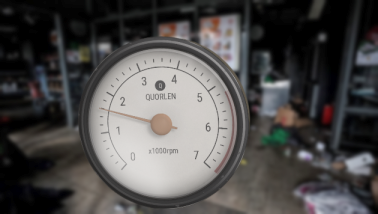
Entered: 1600 rpm
